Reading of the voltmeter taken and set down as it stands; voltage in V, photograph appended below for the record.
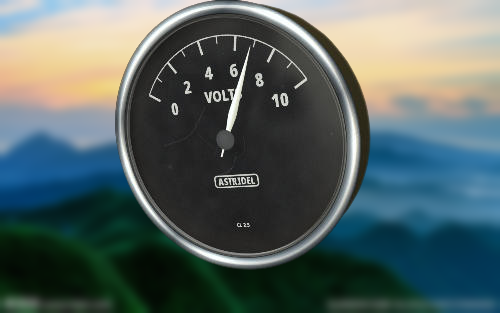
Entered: 7 V
